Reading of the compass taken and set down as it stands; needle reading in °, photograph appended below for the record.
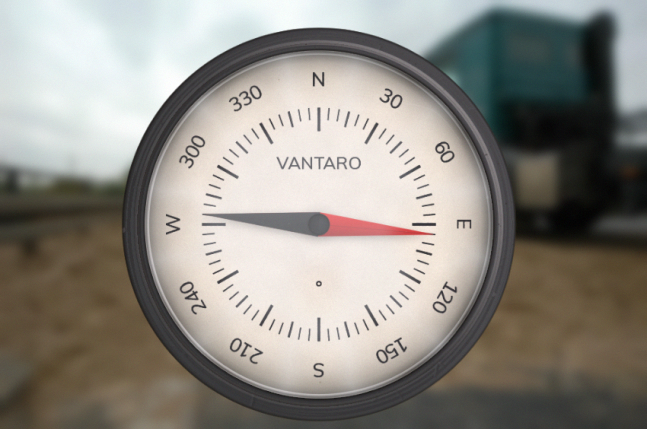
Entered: 95 °
